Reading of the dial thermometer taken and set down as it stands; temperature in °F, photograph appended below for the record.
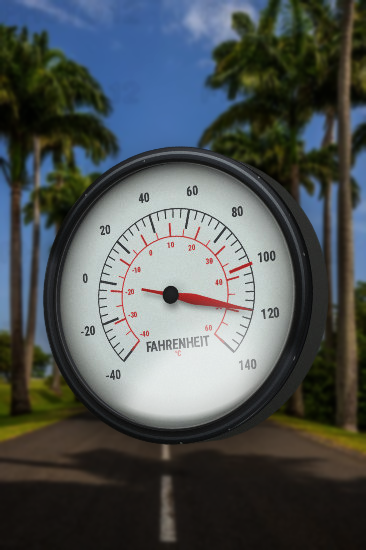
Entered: 120 °F
